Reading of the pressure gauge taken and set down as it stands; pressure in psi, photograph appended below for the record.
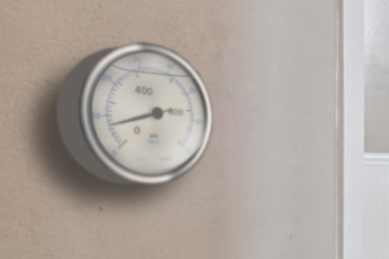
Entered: 100 psi
